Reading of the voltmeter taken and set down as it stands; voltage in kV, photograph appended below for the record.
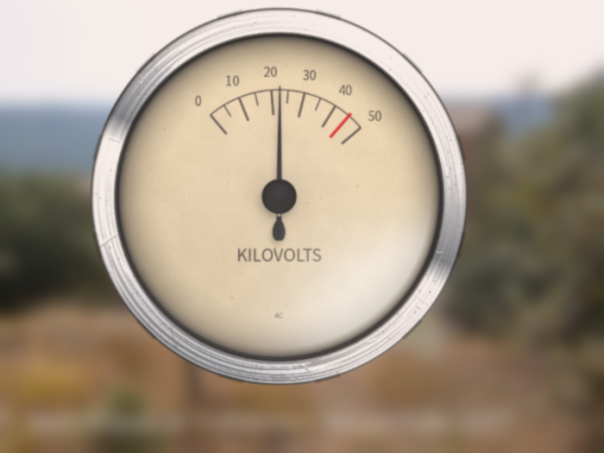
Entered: 22.5 kV
